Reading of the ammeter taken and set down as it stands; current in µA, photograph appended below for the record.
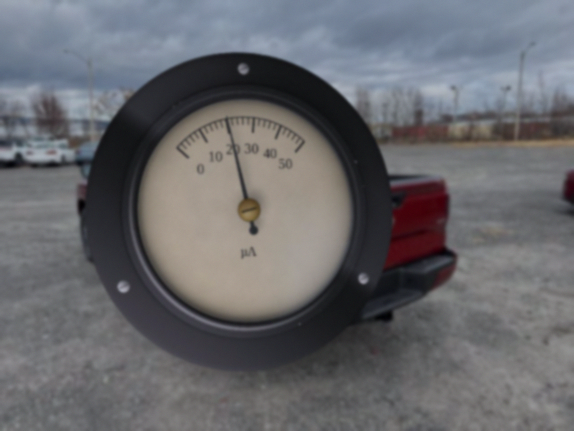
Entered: 20 µA
